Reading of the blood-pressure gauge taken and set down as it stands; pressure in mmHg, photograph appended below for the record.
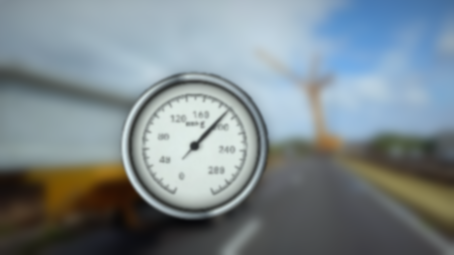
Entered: 190 mmHg
